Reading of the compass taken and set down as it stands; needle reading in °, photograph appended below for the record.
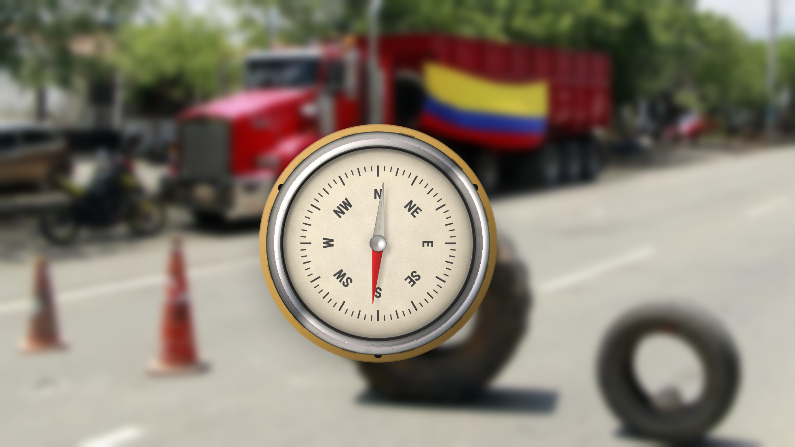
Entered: 185 °
